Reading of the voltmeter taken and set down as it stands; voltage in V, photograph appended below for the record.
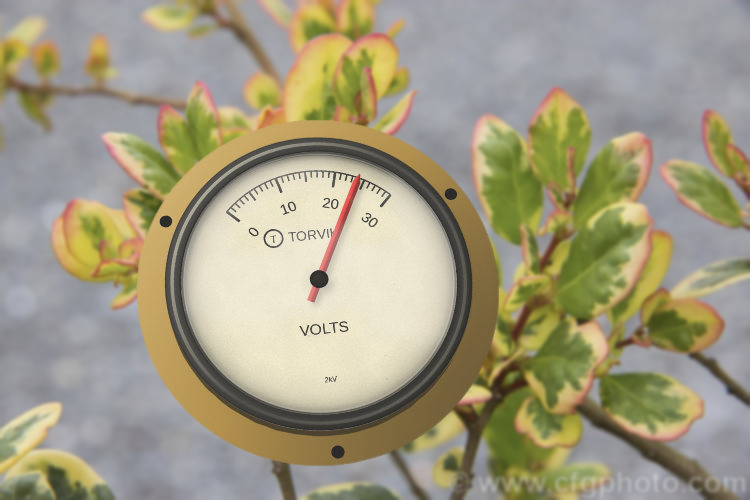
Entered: 24 V
